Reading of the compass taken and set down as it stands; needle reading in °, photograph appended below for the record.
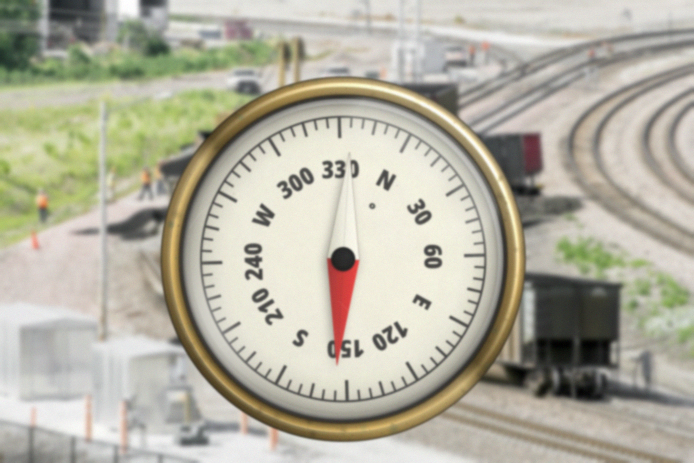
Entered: 155 °
